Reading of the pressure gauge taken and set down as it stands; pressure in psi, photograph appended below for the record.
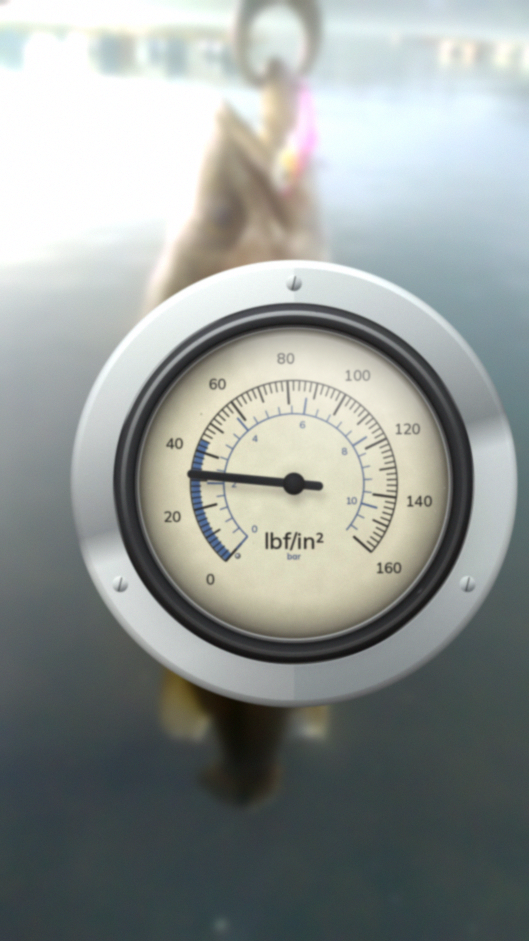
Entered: 32 psi
